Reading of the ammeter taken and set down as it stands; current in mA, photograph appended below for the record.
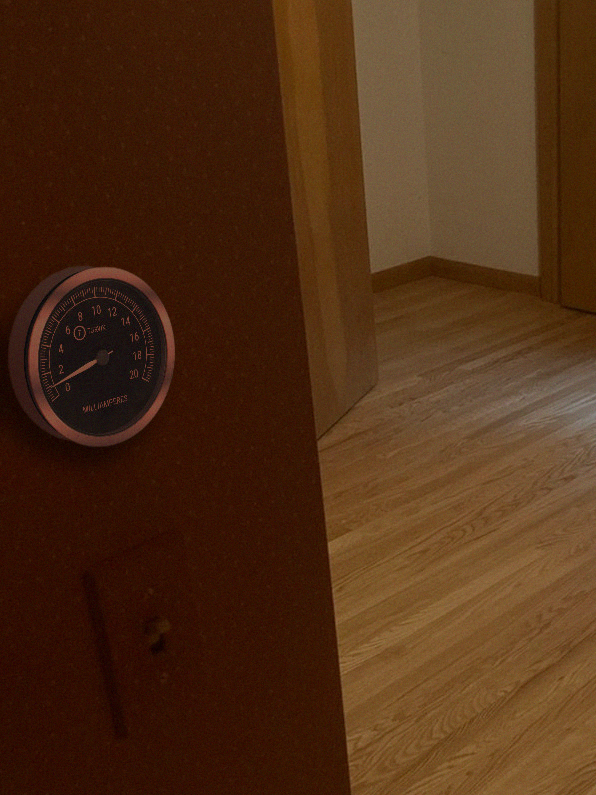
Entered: 1 mA
